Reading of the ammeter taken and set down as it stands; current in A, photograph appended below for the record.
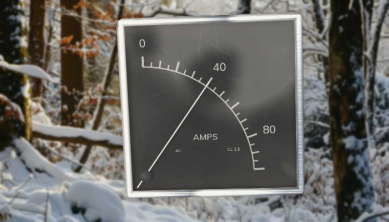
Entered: 40 A
